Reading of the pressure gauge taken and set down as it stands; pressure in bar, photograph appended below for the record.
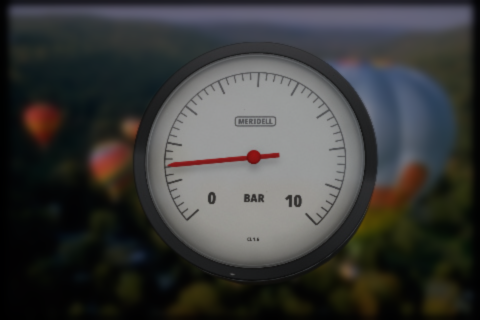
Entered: 1.4 bar
